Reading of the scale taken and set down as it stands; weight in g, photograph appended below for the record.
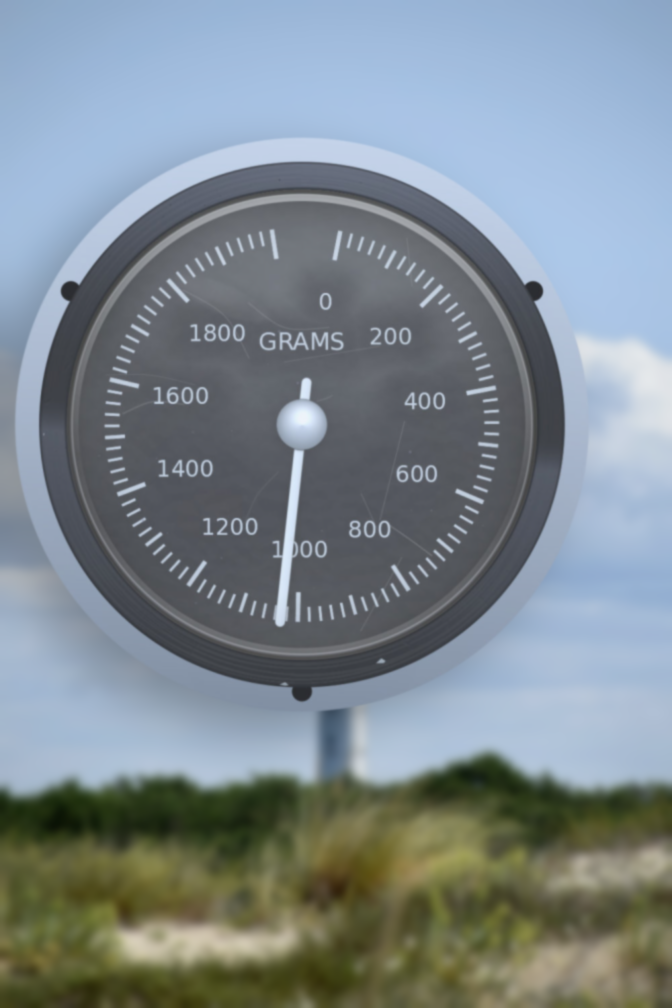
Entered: 1030 g
